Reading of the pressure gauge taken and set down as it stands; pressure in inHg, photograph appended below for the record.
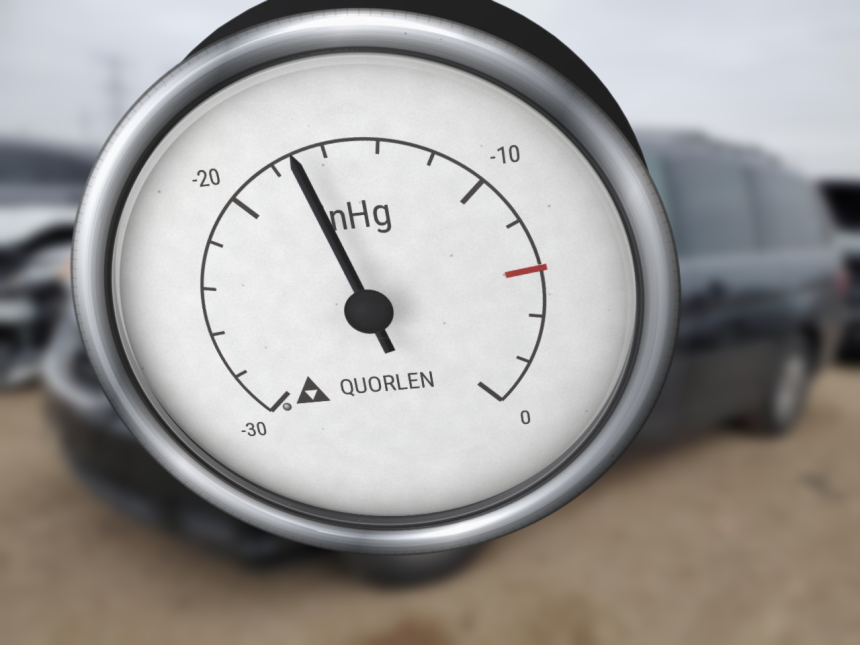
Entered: -17 inHg
